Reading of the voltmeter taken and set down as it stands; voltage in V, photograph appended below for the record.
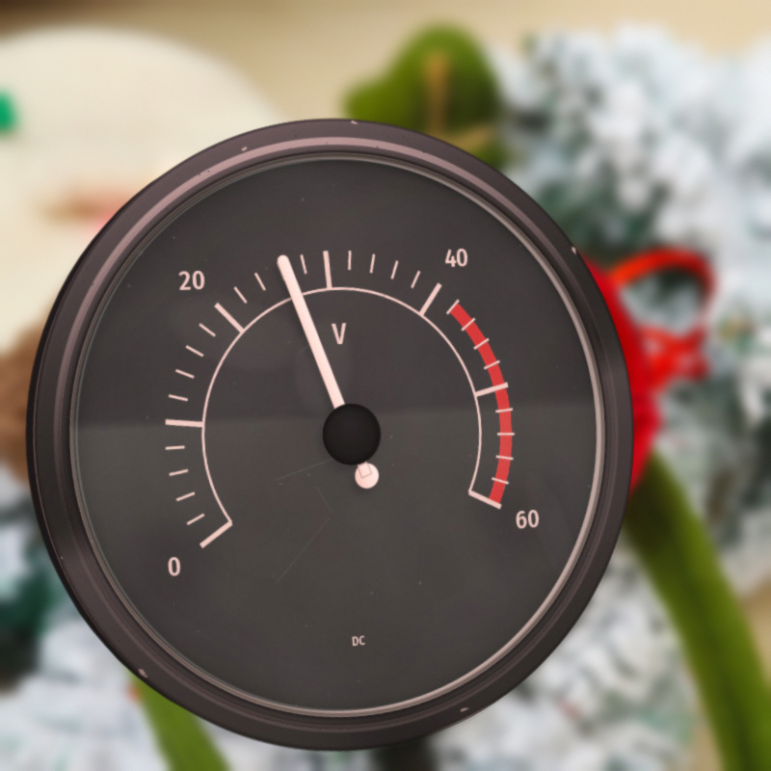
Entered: 26 V
